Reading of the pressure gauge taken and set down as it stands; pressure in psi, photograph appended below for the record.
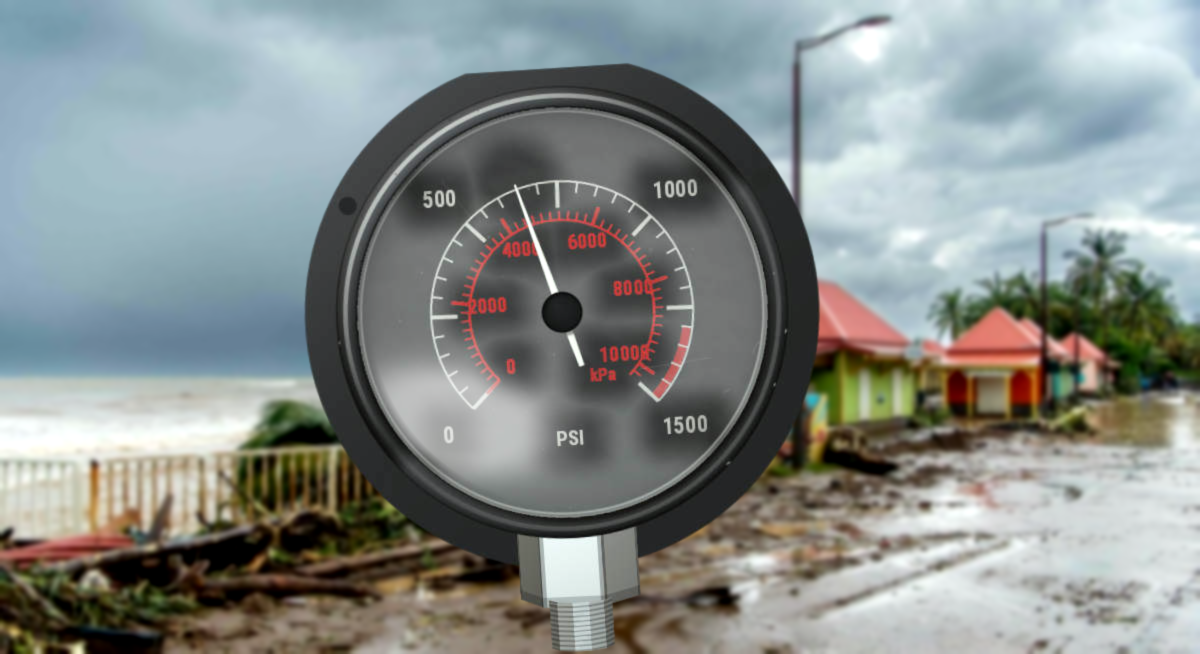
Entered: 650 psi
